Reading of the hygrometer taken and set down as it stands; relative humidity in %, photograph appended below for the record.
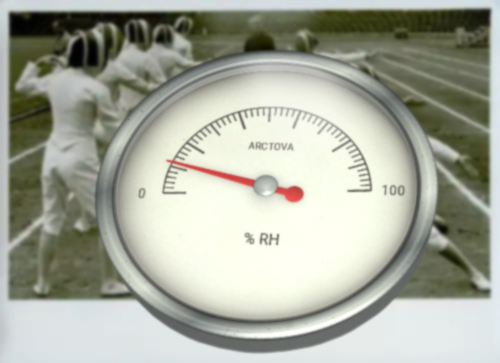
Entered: 10 %
